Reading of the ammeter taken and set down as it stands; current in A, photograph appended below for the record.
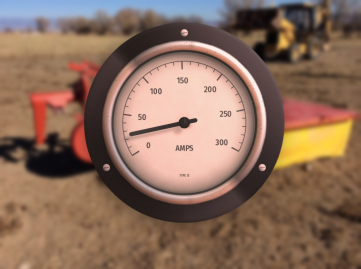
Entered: 25 A
